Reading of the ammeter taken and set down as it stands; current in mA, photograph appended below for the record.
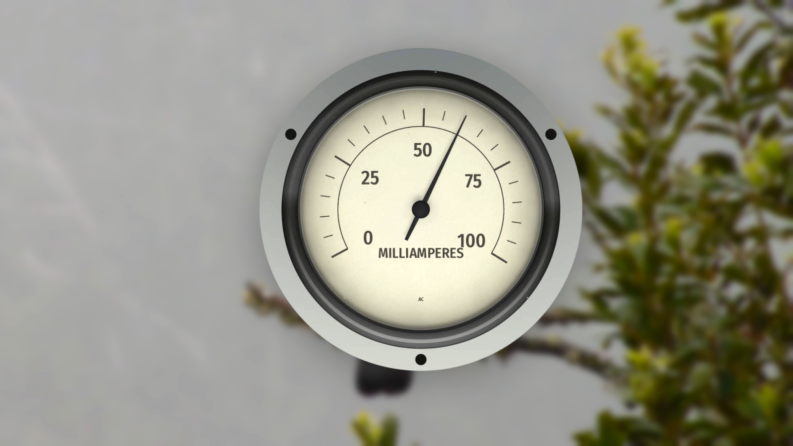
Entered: 60 mA
